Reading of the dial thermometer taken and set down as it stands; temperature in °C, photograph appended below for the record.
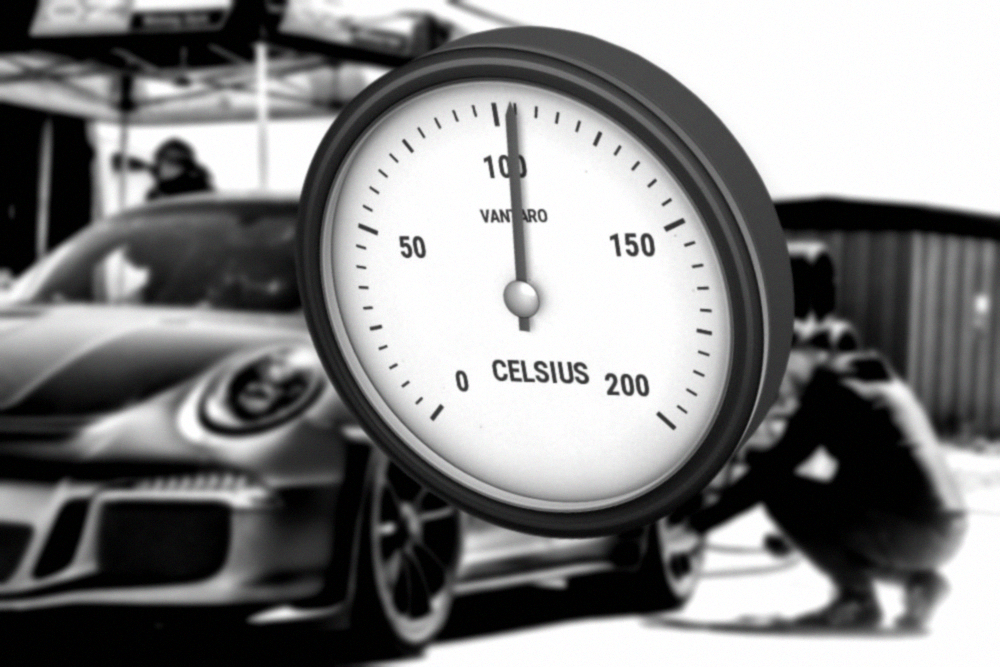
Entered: 105 °C
